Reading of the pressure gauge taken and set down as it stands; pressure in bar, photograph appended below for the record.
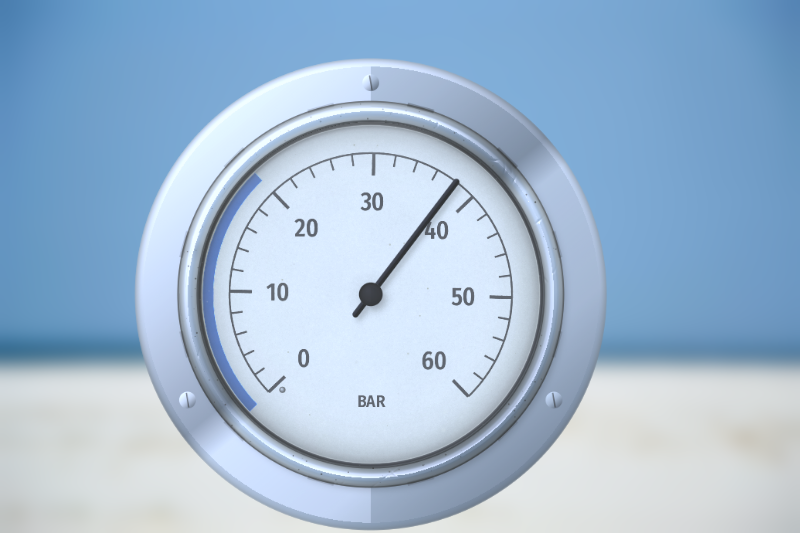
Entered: 38 bar
